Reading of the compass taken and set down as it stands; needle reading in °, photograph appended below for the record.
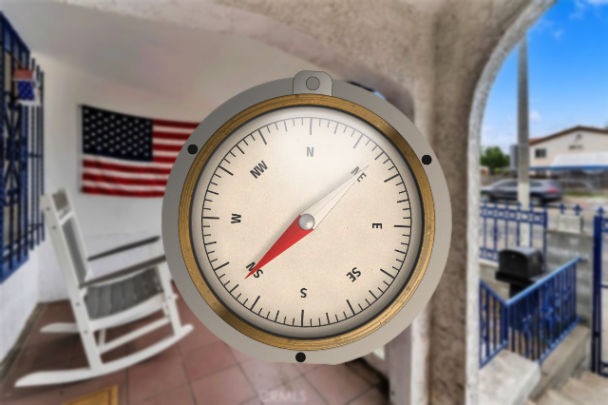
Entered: 225 °
